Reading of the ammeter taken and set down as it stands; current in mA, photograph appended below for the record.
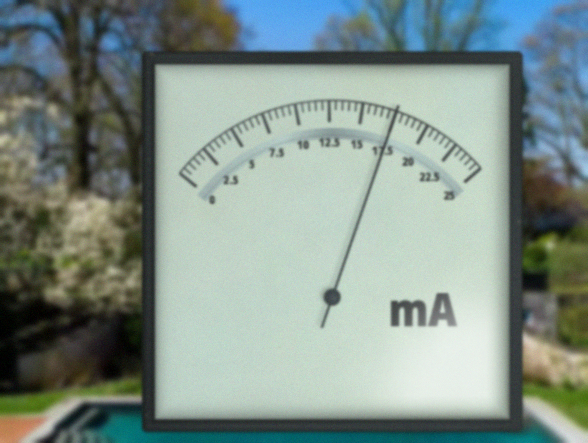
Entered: 17.5 mA
